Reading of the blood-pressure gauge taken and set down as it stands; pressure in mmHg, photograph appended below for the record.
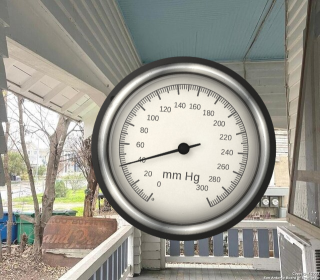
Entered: 40 mmHg
